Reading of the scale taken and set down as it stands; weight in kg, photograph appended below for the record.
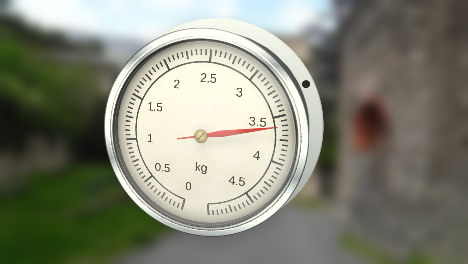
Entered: 3.6 kg
